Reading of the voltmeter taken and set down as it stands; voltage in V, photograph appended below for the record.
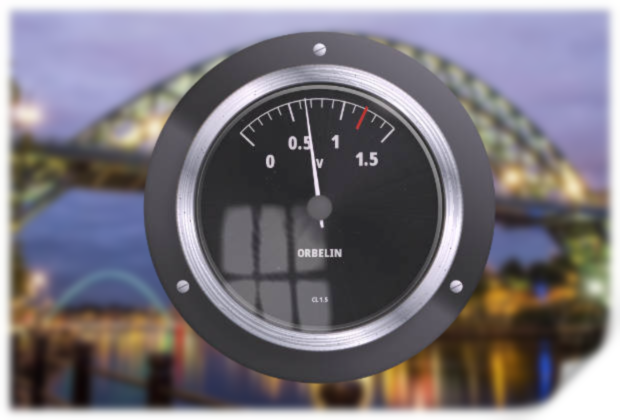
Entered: 0.65 V
